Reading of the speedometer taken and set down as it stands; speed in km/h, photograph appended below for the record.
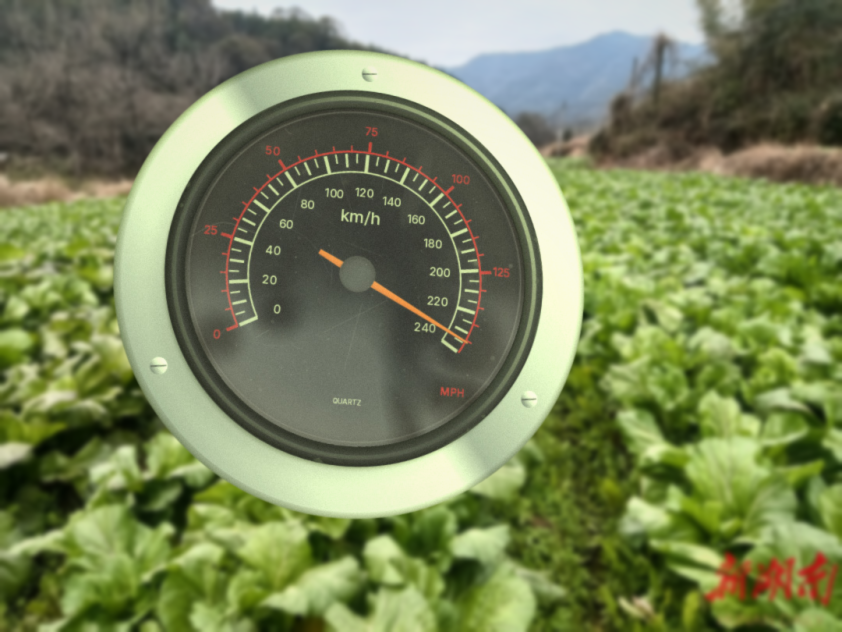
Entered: 235 km/h
